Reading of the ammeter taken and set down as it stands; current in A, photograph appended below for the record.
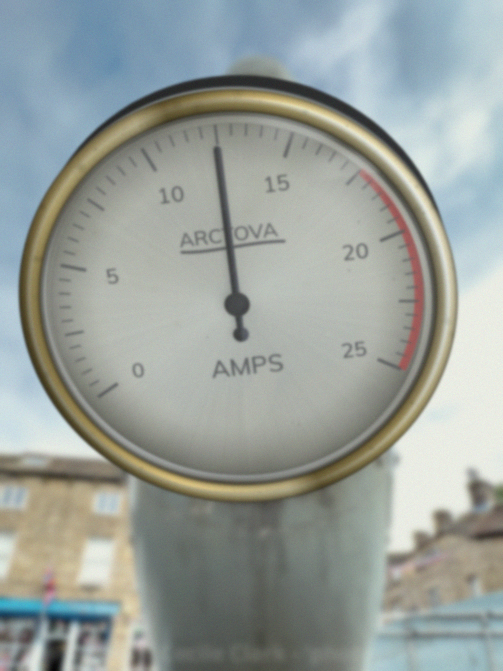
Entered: 12.5 A
